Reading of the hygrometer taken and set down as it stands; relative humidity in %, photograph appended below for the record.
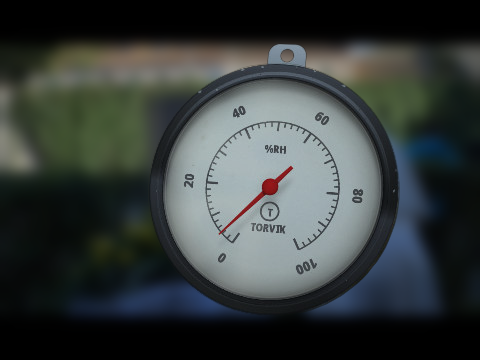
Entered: 4 %
